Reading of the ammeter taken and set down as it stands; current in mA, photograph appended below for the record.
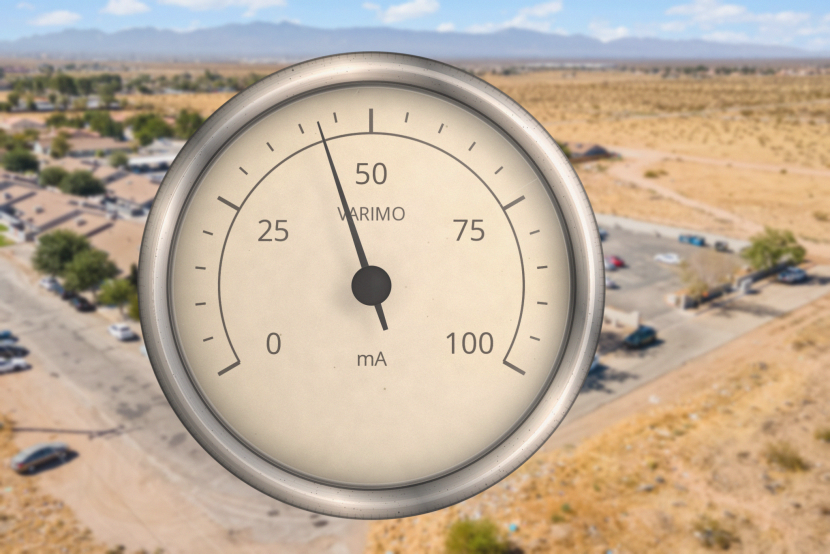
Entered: 42.5 mA
